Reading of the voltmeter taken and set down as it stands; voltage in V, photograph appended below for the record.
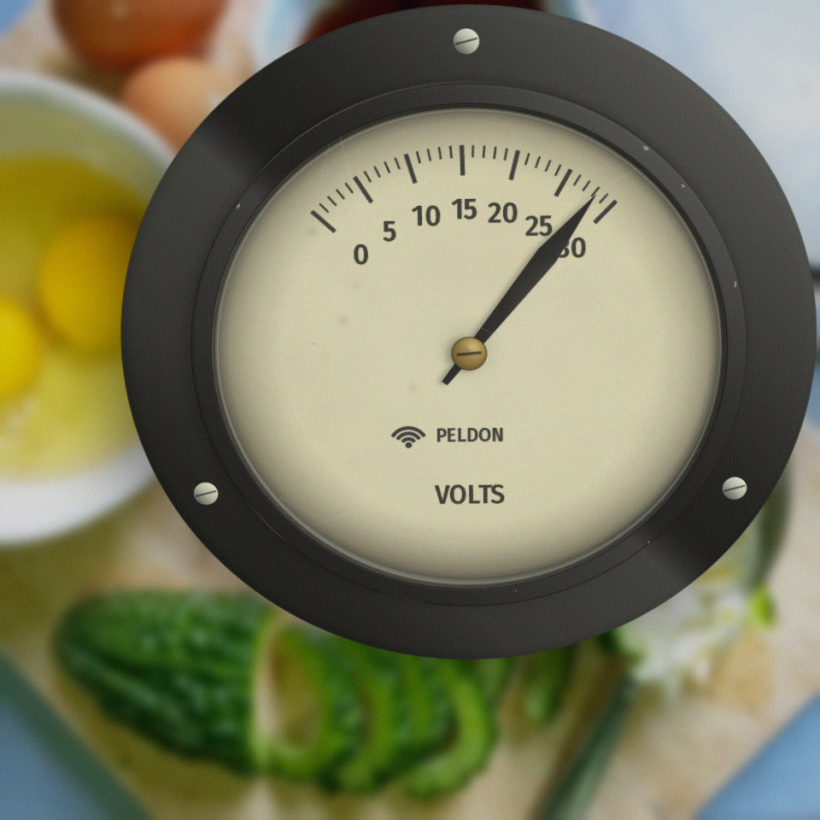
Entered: 28 V
